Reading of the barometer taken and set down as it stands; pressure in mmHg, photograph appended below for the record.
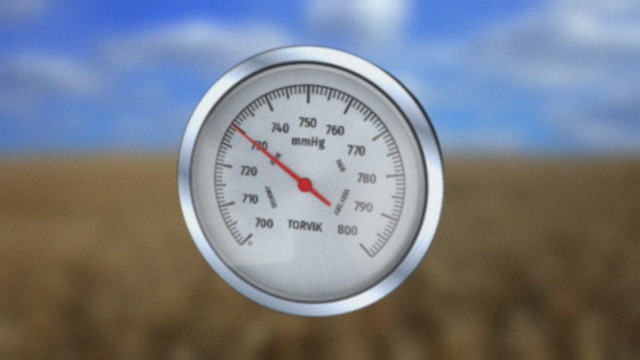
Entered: 730 mmHg
